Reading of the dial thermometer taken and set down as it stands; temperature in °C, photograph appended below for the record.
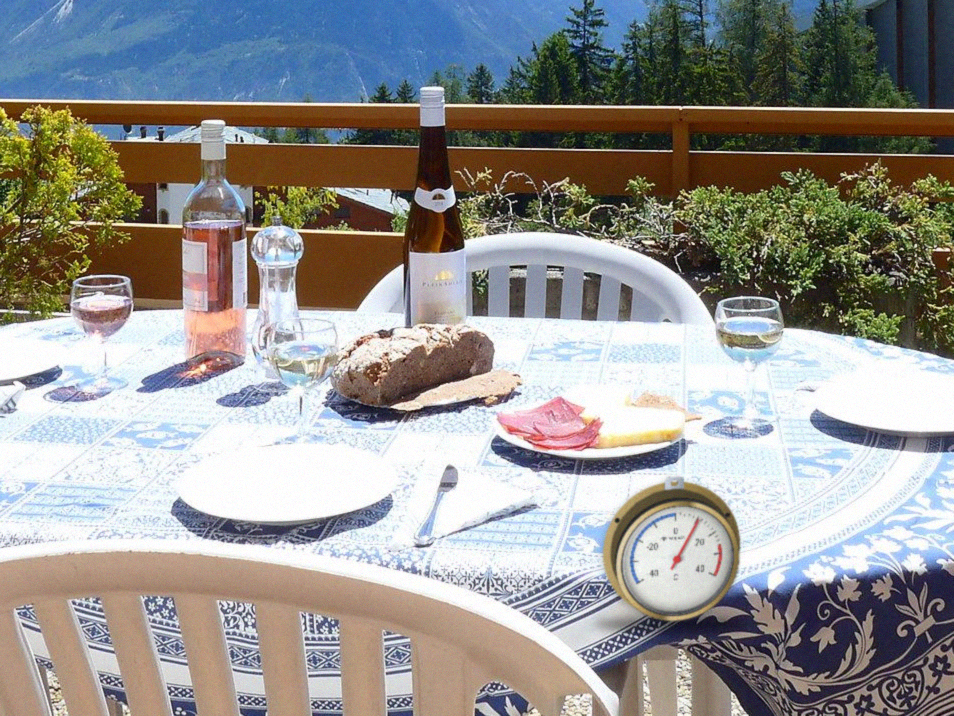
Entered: 10 °C
